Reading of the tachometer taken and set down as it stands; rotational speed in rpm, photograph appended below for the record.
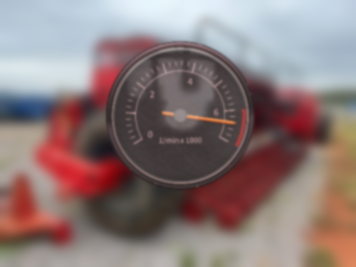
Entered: 6400 rpm
